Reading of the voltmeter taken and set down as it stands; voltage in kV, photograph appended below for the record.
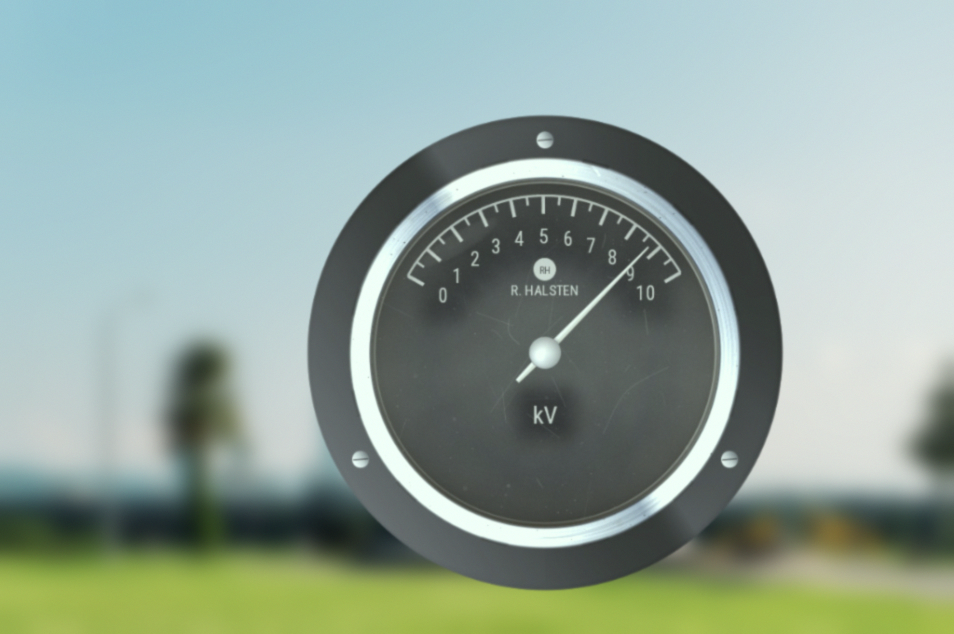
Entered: 8.75 kV
